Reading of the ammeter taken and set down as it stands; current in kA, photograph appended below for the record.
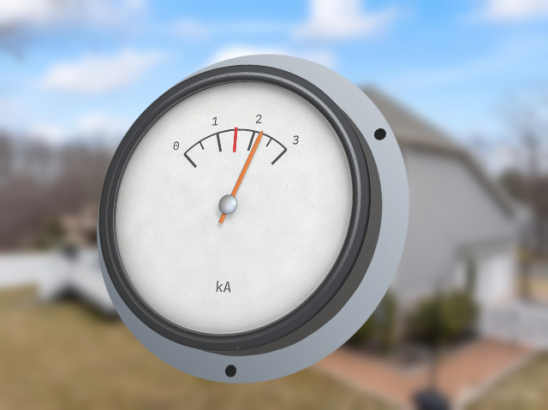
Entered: 2.25 kA
